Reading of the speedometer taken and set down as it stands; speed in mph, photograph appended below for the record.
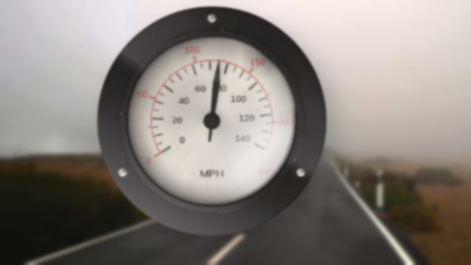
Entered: 75 mph
